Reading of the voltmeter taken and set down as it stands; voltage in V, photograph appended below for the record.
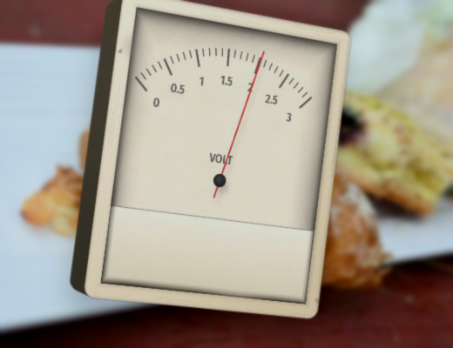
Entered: 2 V
